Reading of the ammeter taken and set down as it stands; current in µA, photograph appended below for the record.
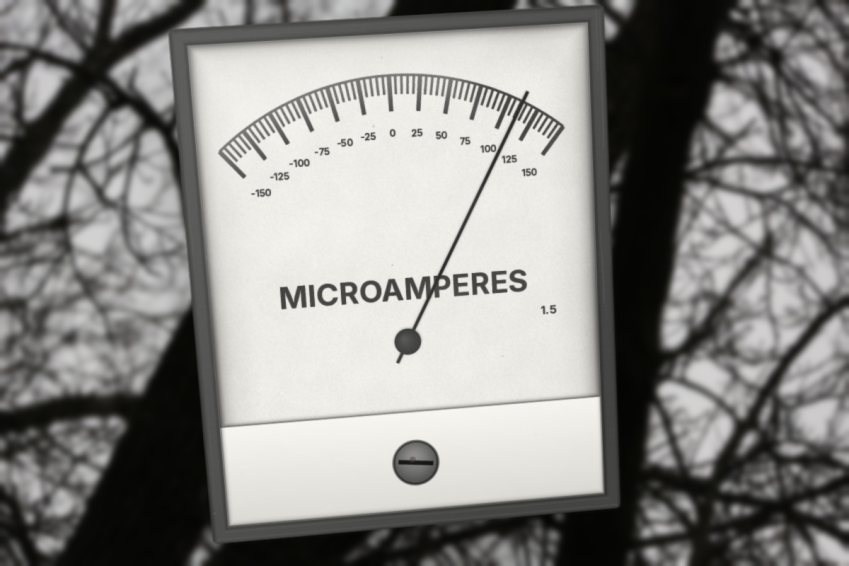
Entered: 110 µA
